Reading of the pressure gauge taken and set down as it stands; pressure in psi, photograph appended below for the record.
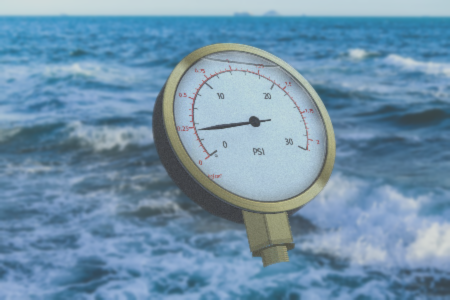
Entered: 3 psi
